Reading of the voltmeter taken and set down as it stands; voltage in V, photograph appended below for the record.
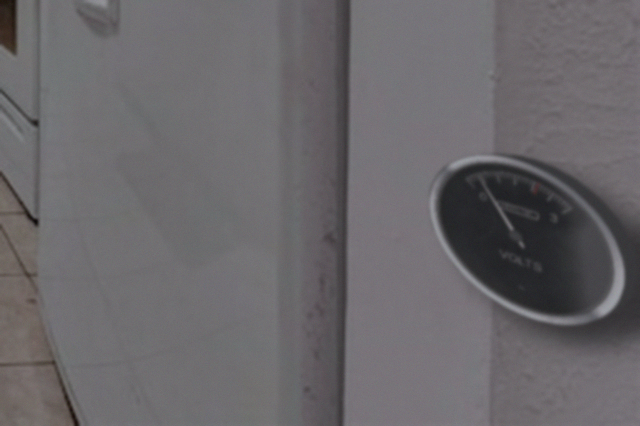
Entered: 0.5 V
